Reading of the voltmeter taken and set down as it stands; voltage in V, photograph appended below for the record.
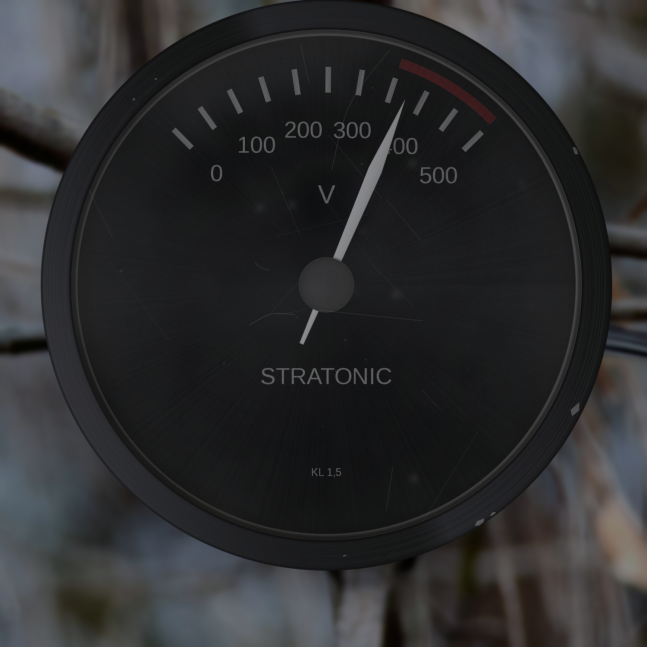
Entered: 375 V
